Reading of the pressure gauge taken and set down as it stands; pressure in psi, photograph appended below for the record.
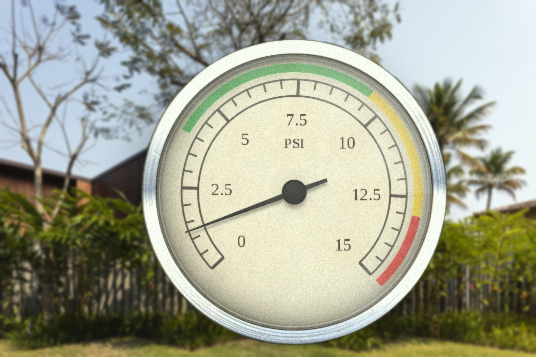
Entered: 1.25 psi
